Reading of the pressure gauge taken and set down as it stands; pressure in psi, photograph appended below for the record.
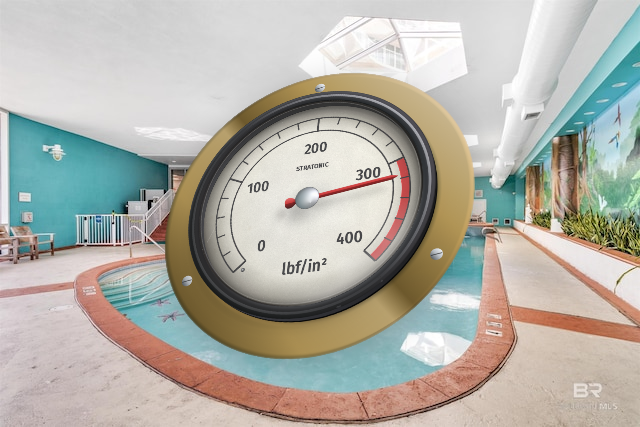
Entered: 320 psi
